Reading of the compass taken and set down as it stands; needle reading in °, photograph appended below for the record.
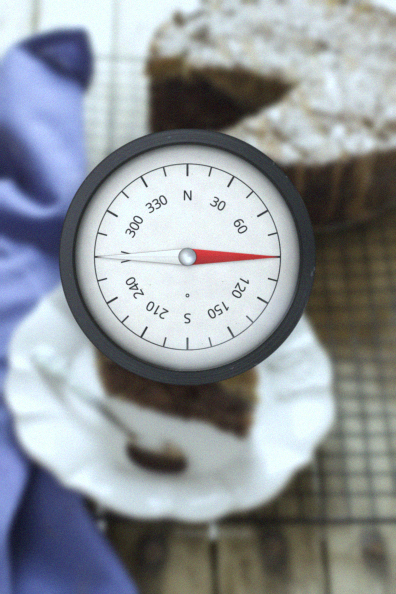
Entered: 90 °
